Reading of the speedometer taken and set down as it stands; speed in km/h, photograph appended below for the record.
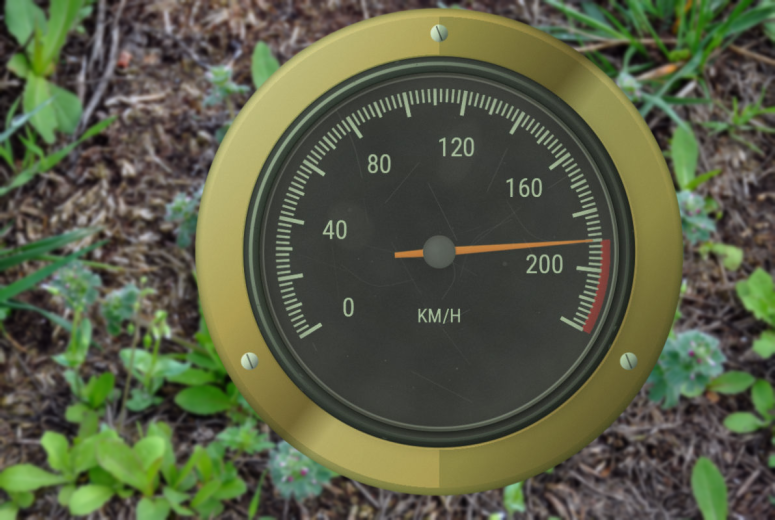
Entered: 190 km/h
